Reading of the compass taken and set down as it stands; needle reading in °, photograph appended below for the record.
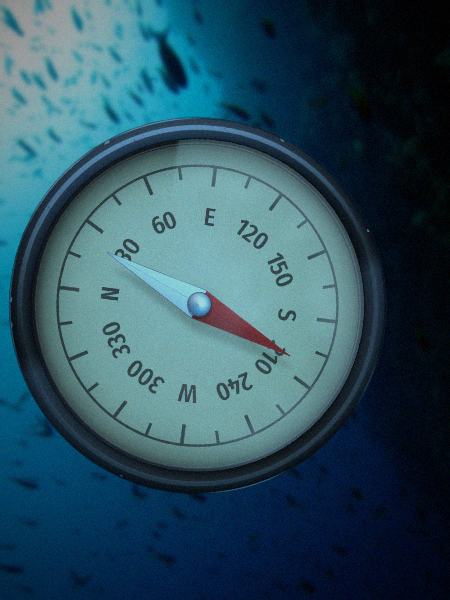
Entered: 202.5 °
